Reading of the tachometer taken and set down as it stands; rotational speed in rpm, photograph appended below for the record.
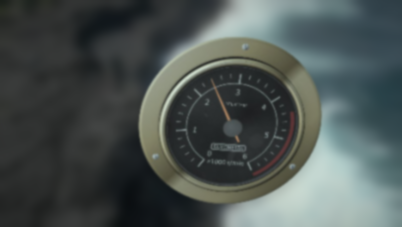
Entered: 2400 rpm
